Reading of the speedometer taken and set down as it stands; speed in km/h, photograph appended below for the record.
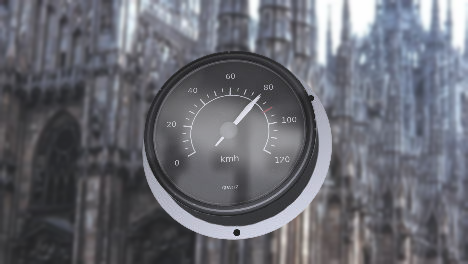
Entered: 80 km/h
